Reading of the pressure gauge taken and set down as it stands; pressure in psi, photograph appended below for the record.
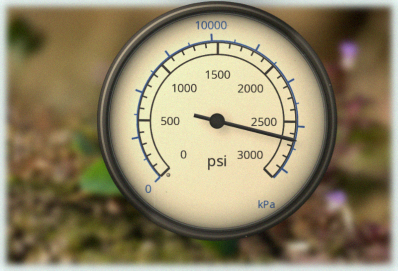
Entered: 2650 psi
